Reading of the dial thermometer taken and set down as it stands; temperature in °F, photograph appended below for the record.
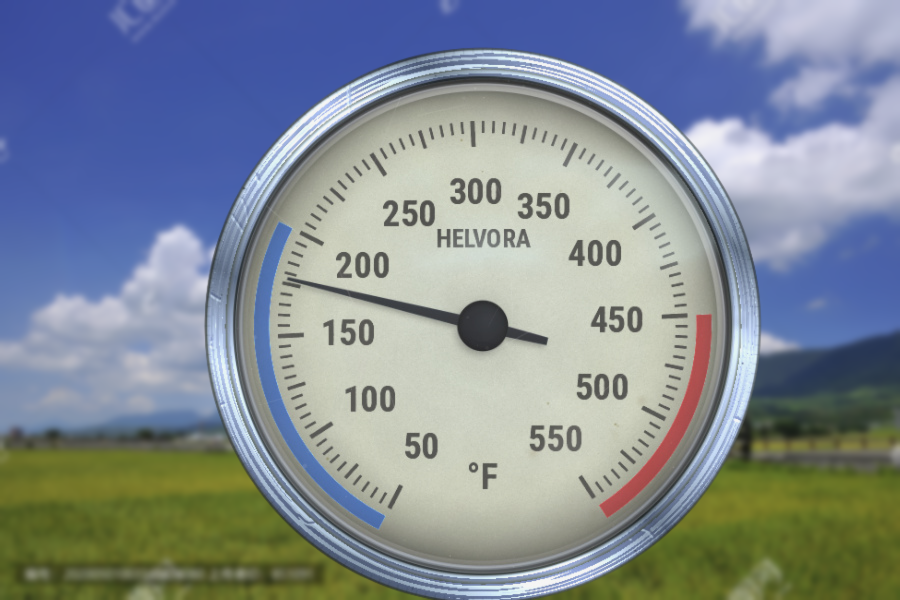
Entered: 177.5 °F
